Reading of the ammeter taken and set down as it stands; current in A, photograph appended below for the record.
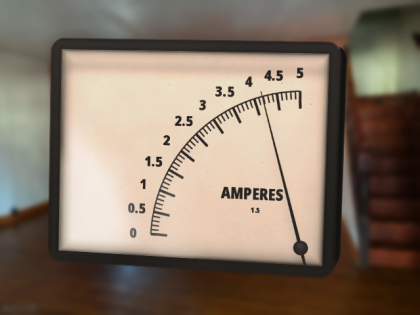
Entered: 4.2 A
